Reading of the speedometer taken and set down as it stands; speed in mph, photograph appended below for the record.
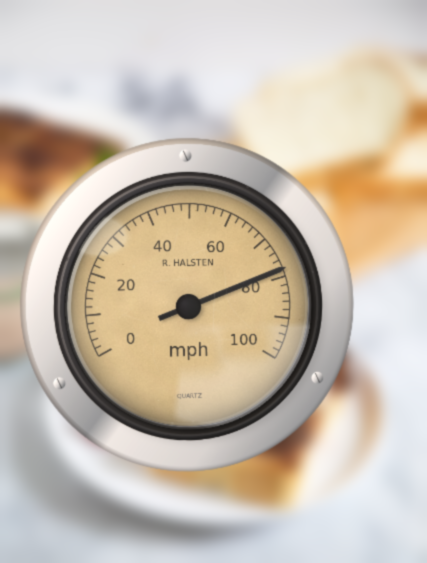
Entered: 78 mph
